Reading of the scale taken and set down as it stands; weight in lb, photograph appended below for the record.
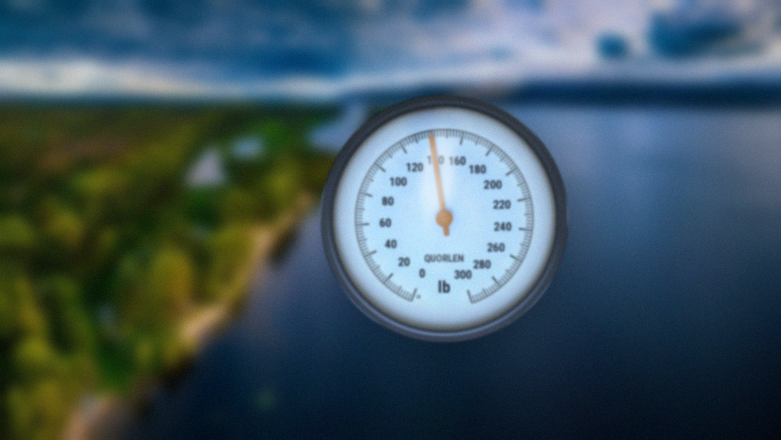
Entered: 140 lb
